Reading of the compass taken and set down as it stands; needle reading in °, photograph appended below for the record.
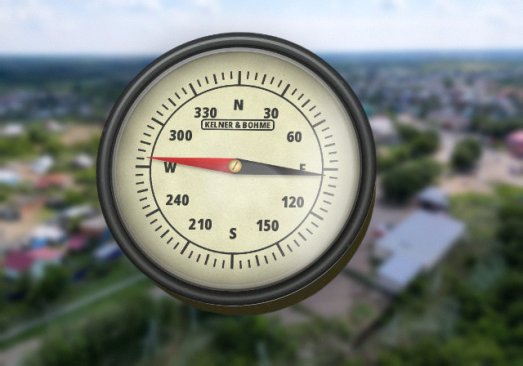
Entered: 275 °
